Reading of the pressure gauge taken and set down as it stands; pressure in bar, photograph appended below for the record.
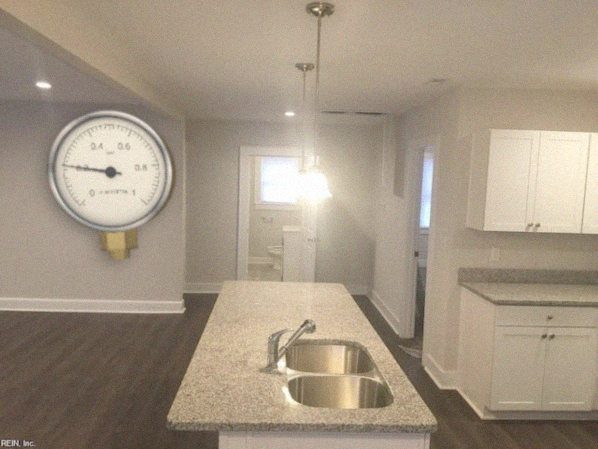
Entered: 0.2 bar
